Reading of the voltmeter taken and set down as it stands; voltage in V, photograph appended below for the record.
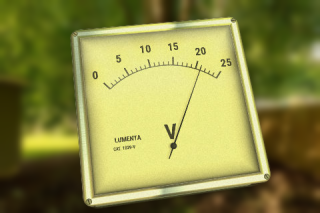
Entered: 21 V
